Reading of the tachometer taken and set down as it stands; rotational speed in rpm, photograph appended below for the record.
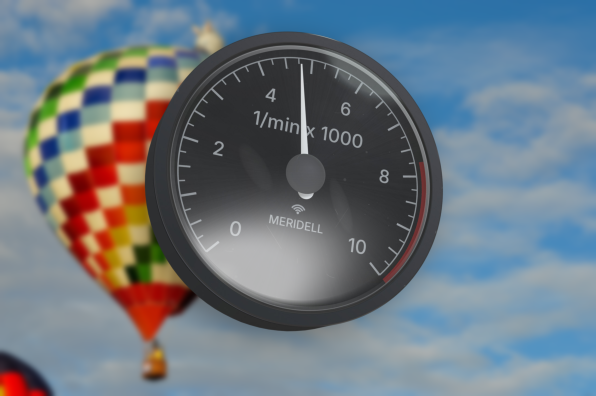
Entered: 4750 rpm
